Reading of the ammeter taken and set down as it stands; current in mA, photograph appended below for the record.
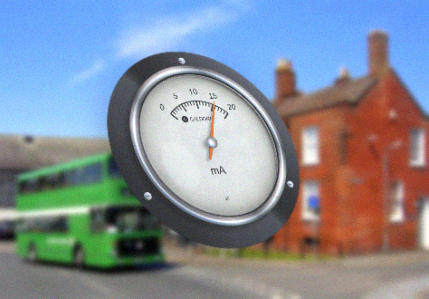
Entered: 15 mA
